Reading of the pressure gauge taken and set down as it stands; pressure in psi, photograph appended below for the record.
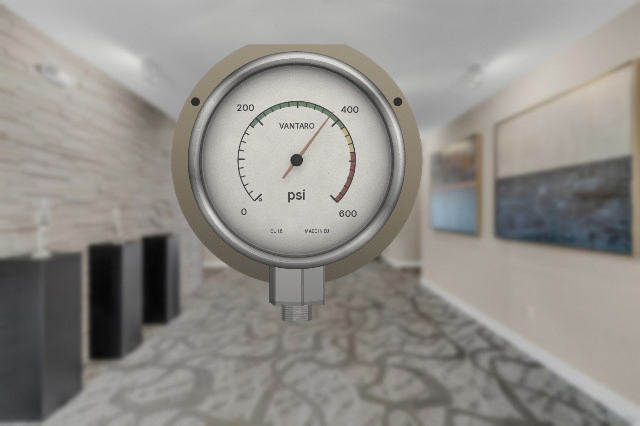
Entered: 380 psi
